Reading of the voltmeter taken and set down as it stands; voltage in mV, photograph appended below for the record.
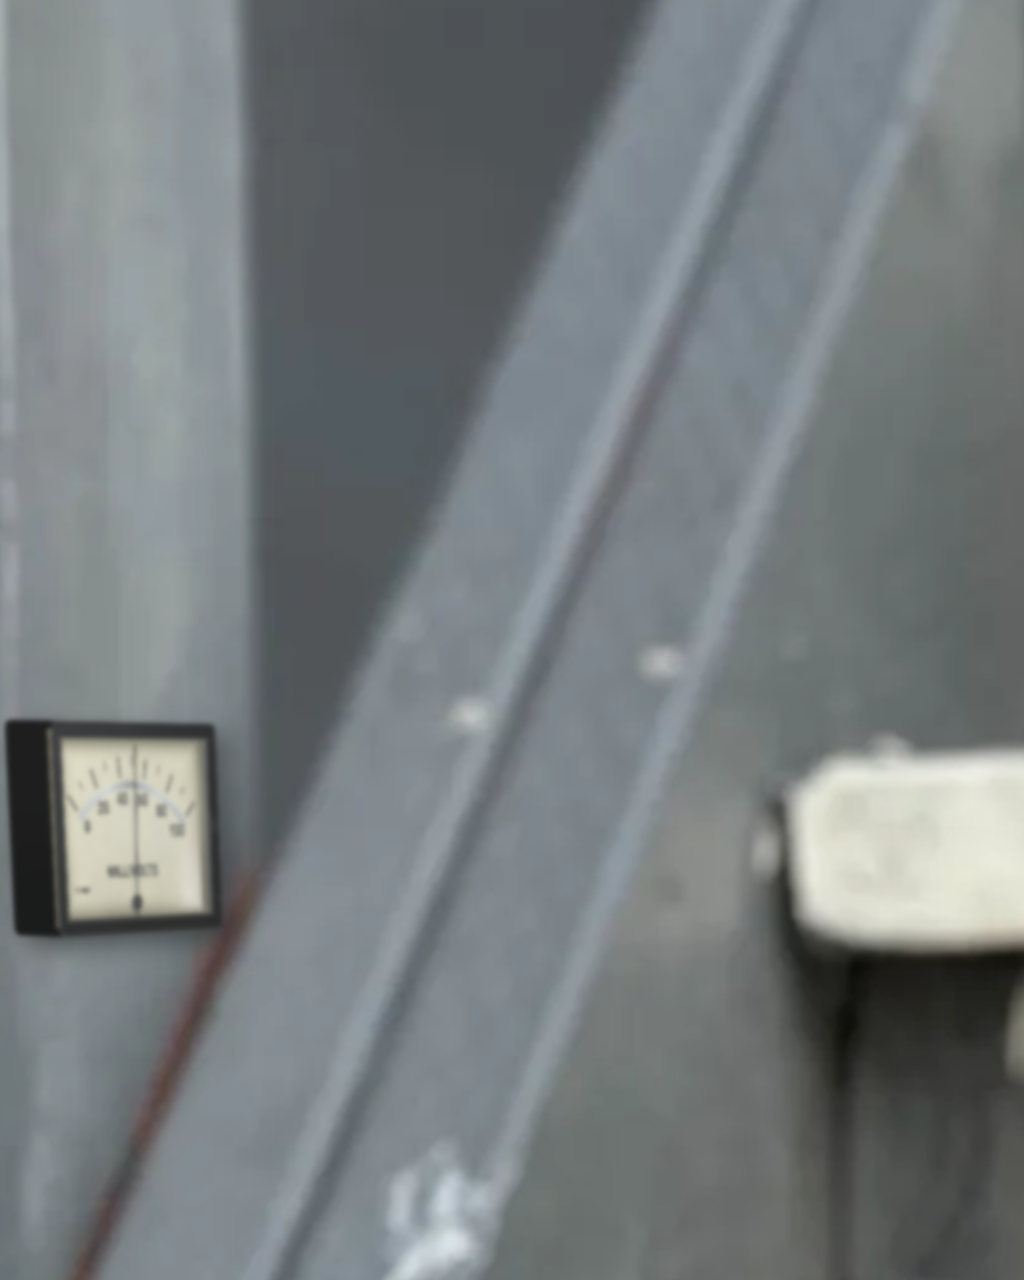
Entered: 50 mV
